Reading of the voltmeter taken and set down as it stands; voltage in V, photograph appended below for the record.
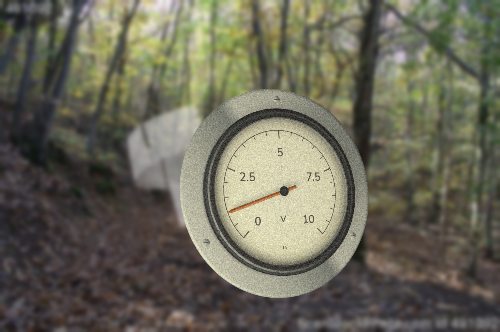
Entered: 1 V
